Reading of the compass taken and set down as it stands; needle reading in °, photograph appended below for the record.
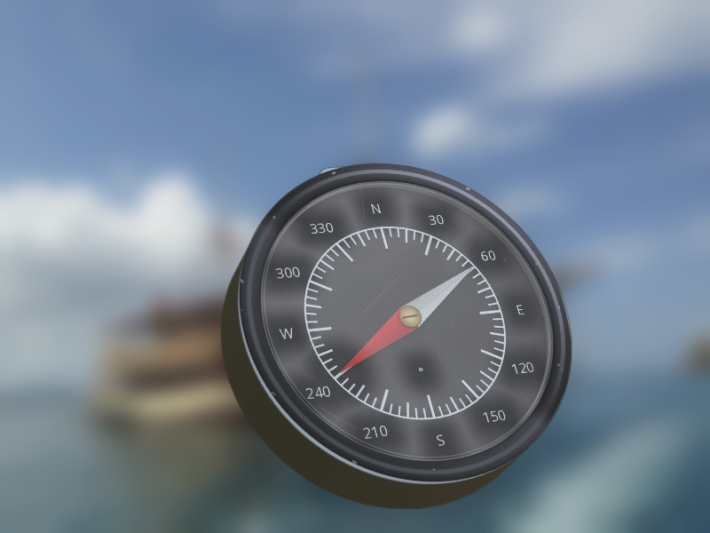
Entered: 240 °
